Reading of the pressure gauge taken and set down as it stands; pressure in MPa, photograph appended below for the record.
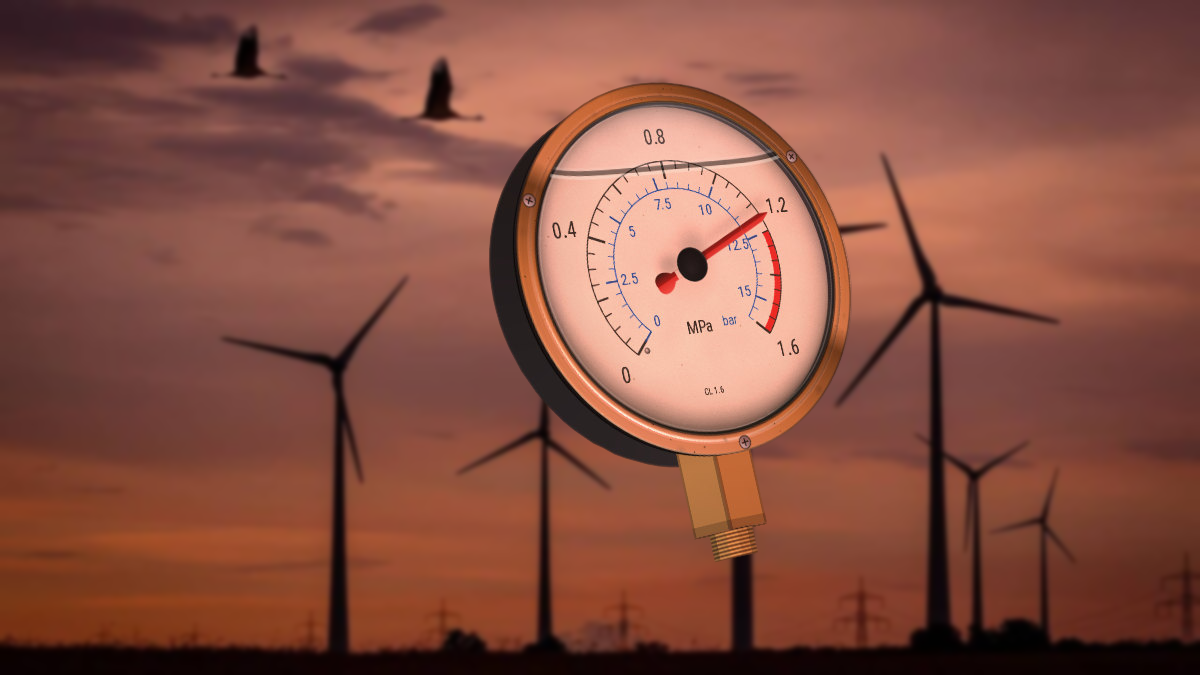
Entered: 1.2 MPa
